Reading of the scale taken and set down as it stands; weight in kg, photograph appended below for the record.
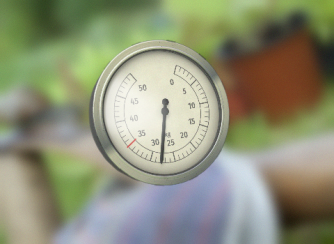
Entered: 28 kg
